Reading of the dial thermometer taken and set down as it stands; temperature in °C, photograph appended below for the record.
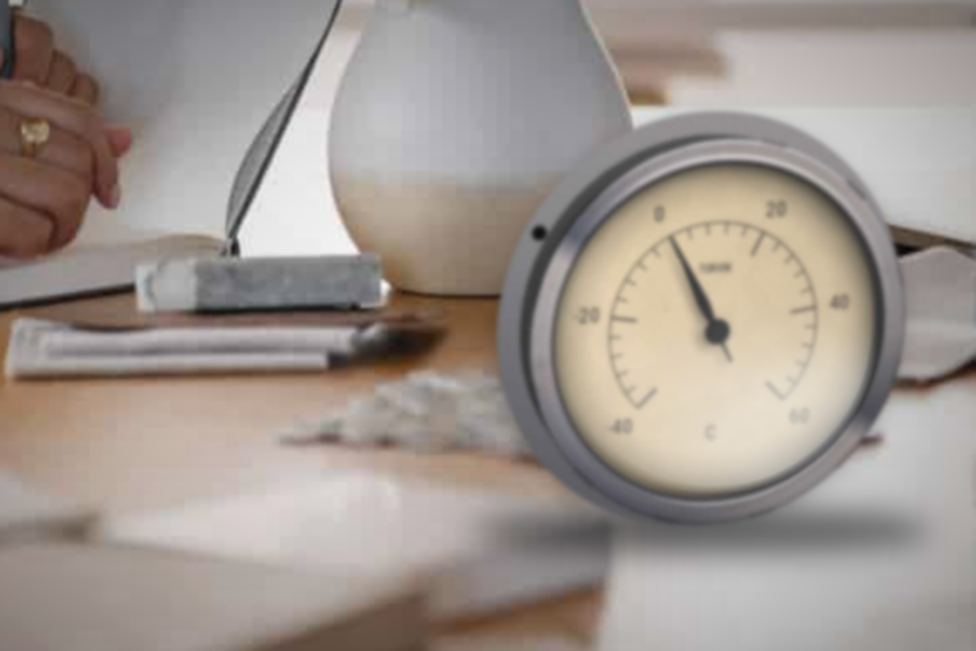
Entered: 0 °C
